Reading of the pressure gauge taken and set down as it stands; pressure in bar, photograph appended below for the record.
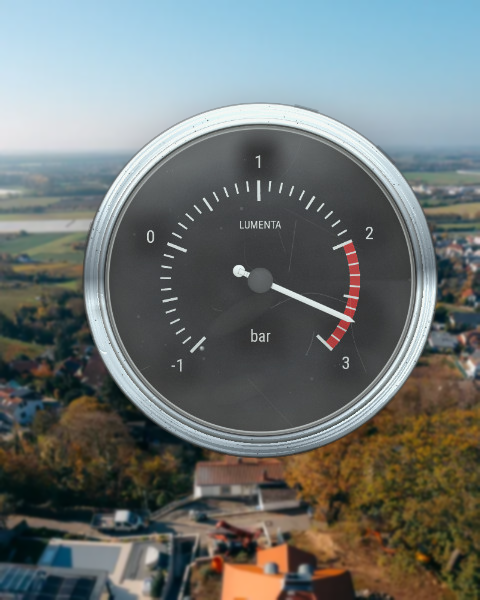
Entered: 2.7 bar
